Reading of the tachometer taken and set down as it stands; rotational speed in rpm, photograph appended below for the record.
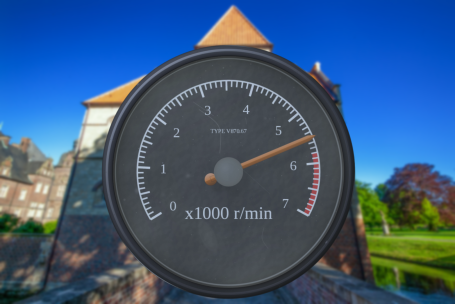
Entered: 5500 rpm
